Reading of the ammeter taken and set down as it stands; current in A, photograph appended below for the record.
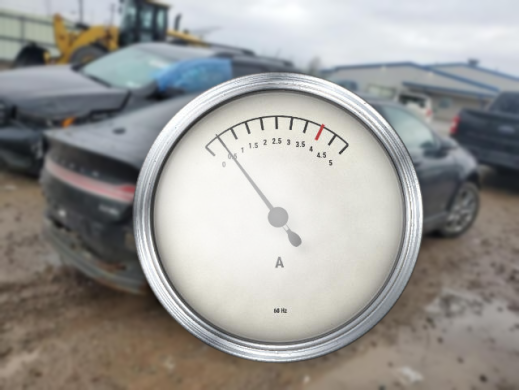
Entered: 0.5 A
